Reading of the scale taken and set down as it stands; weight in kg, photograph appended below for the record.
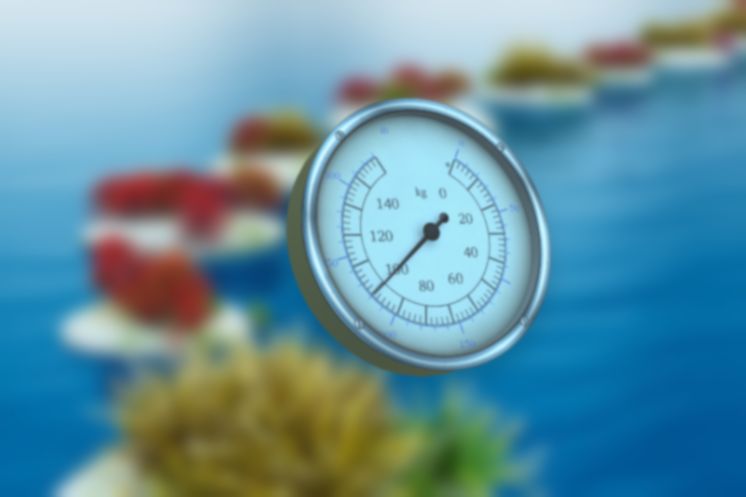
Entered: 100 kg
